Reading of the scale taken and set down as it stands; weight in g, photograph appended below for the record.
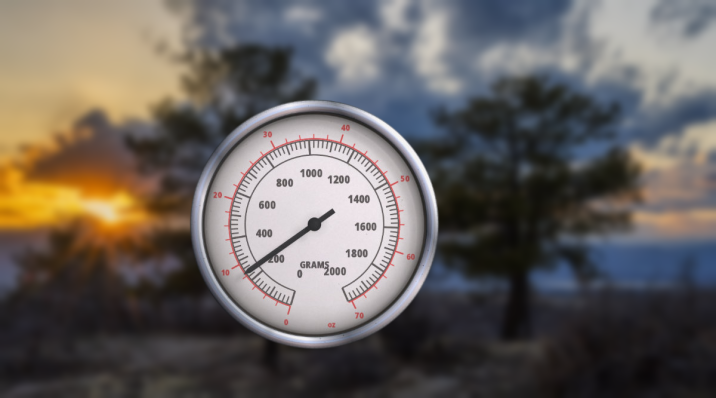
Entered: 240 g
